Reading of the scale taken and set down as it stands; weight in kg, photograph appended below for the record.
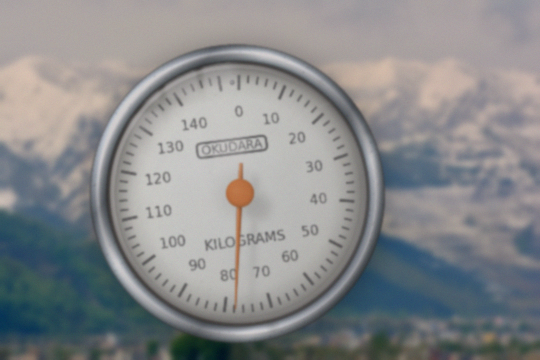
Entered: 78 kg
